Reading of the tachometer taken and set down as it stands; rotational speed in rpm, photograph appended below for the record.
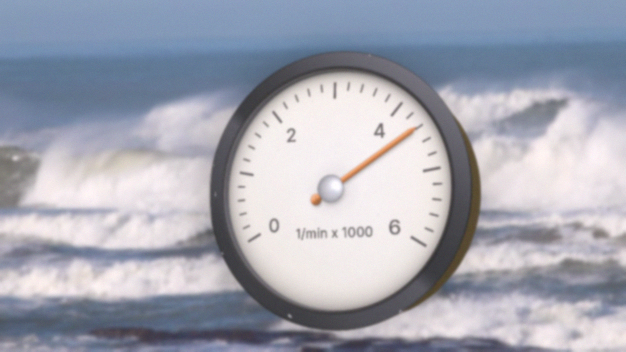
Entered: 4400 rpm
